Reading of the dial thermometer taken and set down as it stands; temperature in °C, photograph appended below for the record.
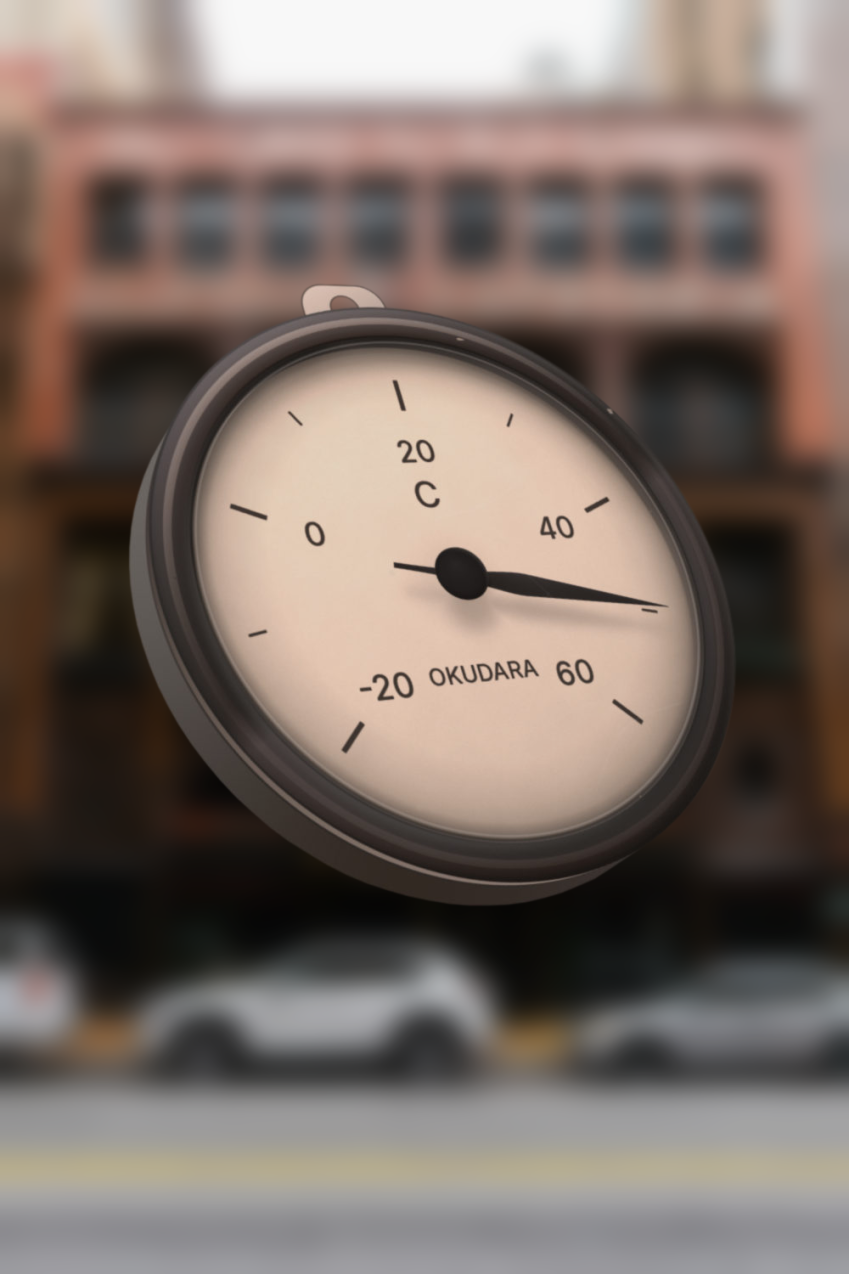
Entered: 50 °C
